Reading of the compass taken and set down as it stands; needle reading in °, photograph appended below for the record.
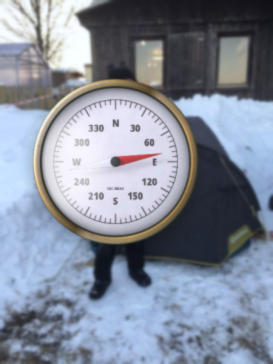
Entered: 80 °
